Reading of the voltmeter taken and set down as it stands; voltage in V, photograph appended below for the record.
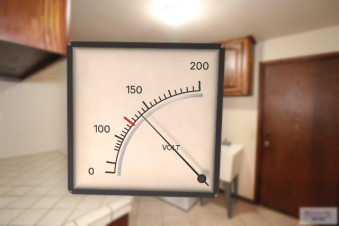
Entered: 140 V
